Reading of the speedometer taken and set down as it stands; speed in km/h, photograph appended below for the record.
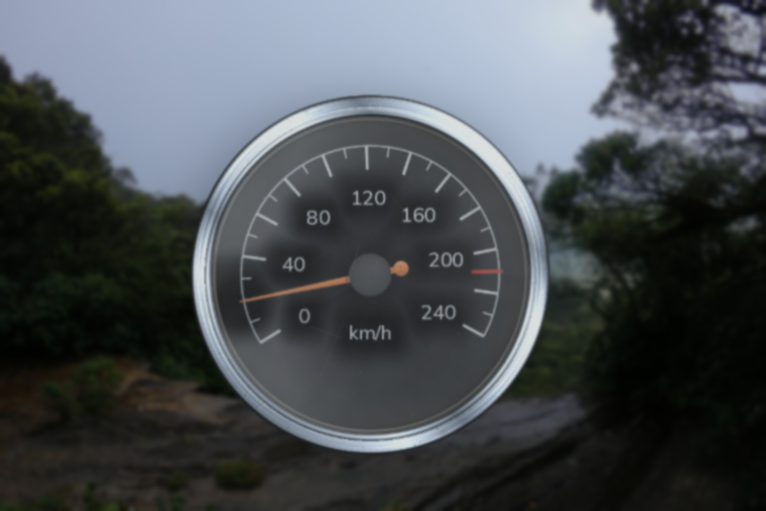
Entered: 20 km/h
